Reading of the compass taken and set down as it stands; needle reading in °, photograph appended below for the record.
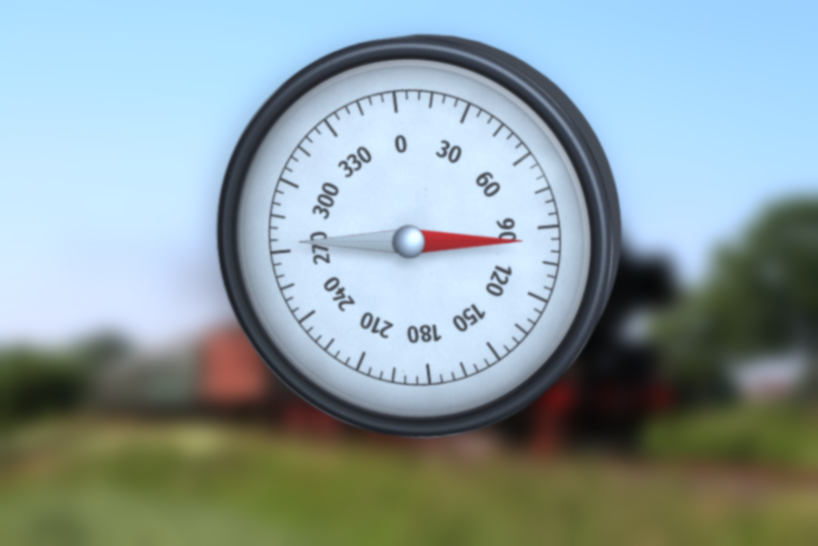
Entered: 95 °
